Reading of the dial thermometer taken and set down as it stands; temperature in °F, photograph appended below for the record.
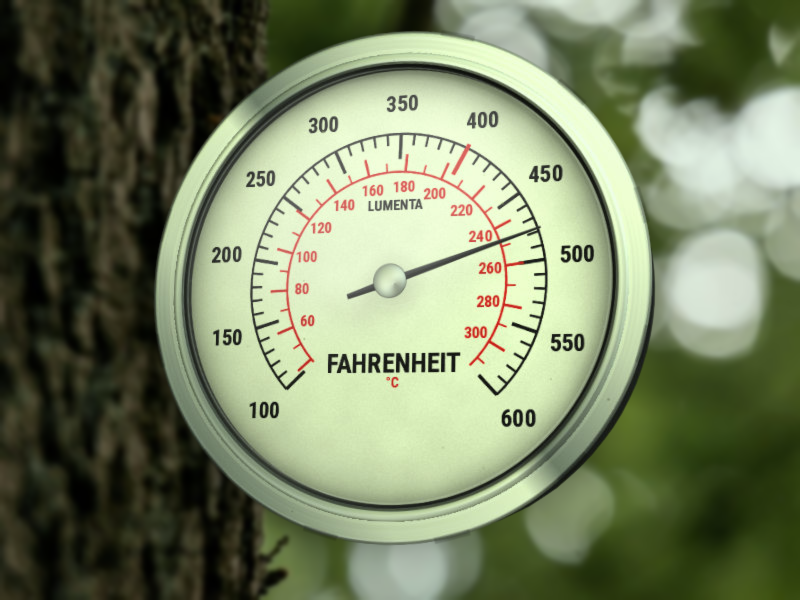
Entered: 480 °F
